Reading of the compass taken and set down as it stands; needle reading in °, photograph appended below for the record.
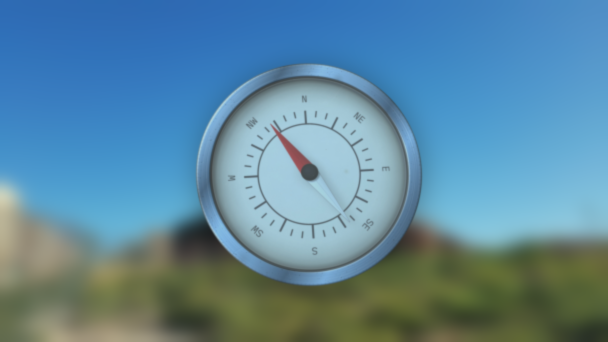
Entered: 325 °
